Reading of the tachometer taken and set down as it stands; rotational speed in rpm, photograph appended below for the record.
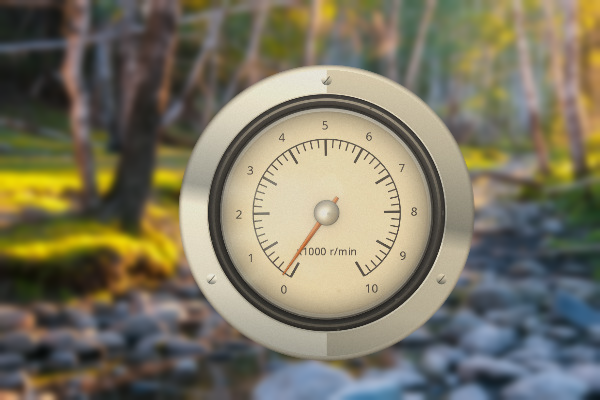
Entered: 200 rpm
